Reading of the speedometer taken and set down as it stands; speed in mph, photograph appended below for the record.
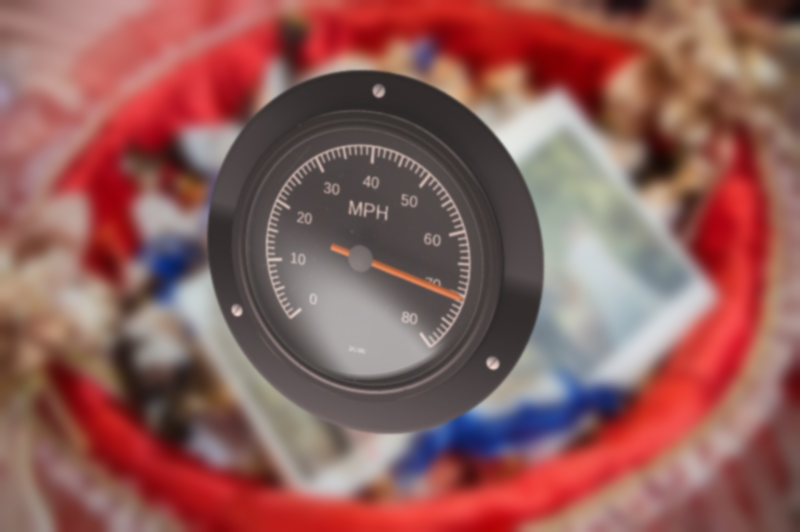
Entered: 70 mph
